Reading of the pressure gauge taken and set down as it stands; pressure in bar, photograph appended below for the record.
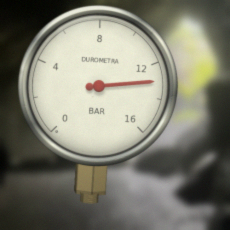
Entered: 13 bar
